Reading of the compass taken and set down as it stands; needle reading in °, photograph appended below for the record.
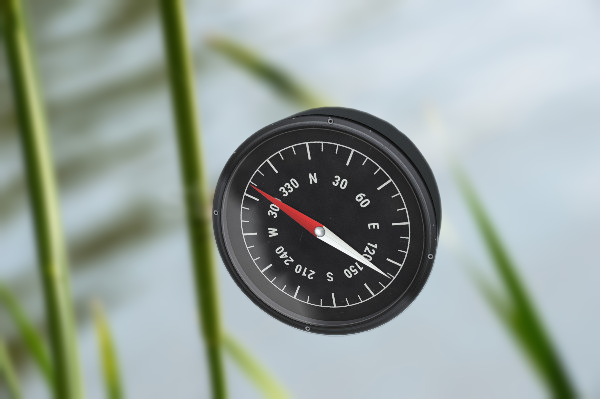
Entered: 310 °
